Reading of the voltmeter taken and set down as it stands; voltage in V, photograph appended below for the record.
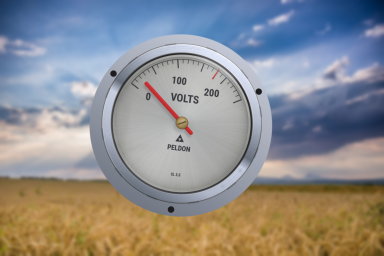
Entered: 20 V
